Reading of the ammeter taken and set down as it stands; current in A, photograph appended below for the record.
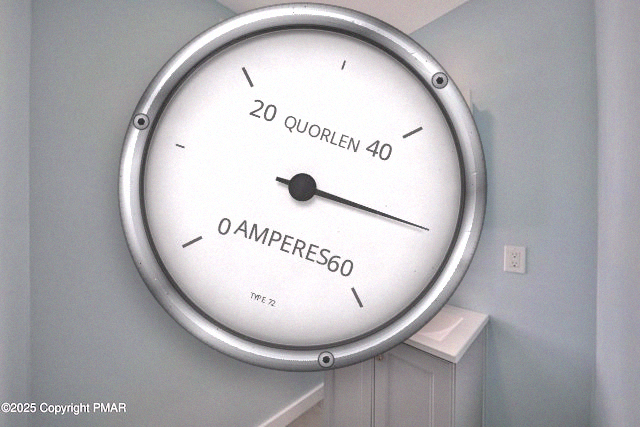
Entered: 50 A
